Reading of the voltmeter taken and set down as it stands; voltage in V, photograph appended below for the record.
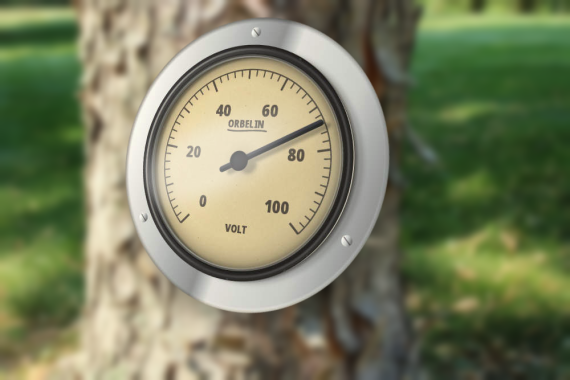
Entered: 74 V
